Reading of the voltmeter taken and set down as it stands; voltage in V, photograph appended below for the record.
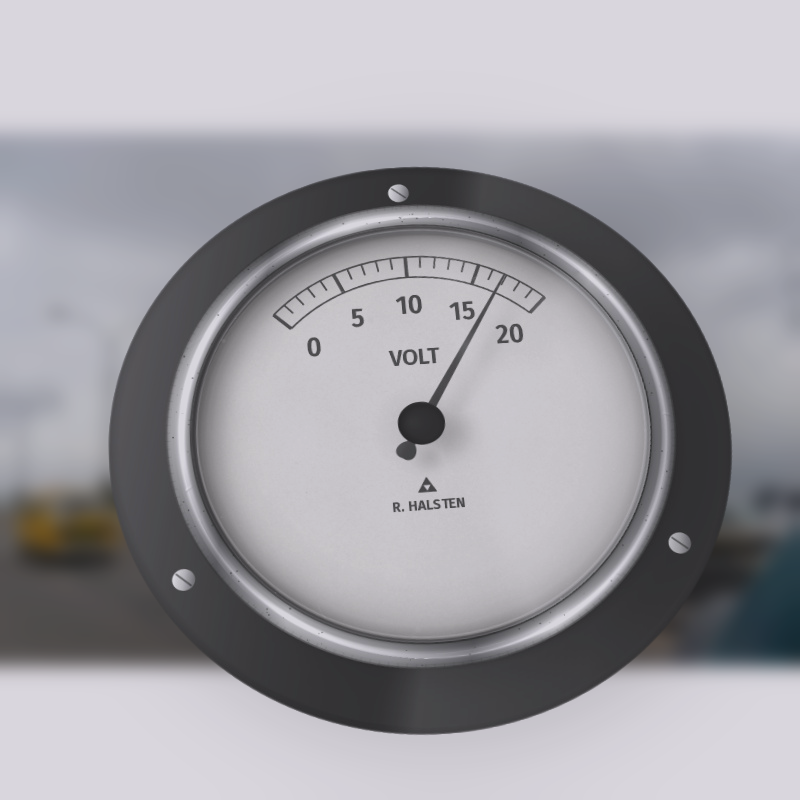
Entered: 17 V
